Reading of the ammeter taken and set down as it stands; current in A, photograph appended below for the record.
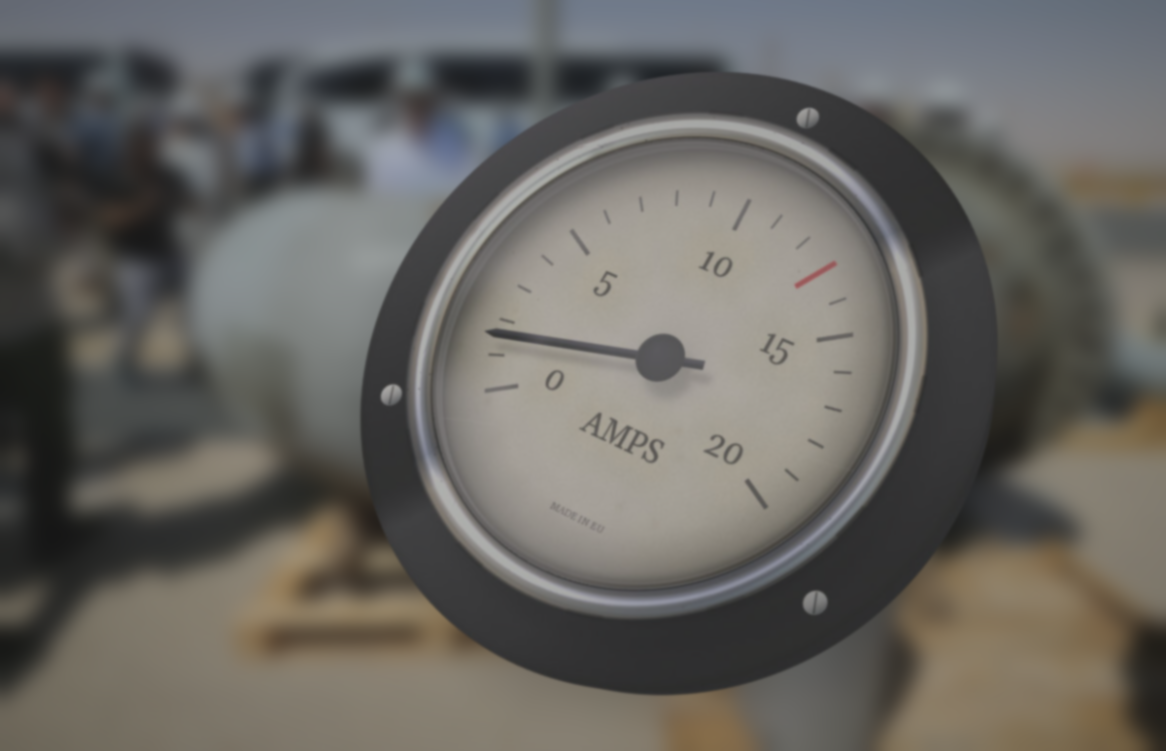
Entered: 1.5 A
